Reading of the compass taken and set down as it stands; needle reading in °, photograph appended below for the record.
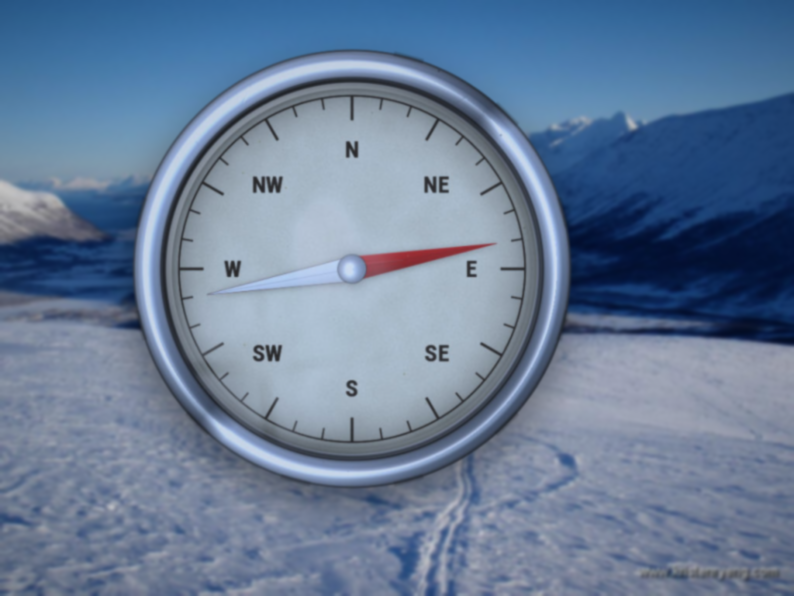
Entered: 80 °
